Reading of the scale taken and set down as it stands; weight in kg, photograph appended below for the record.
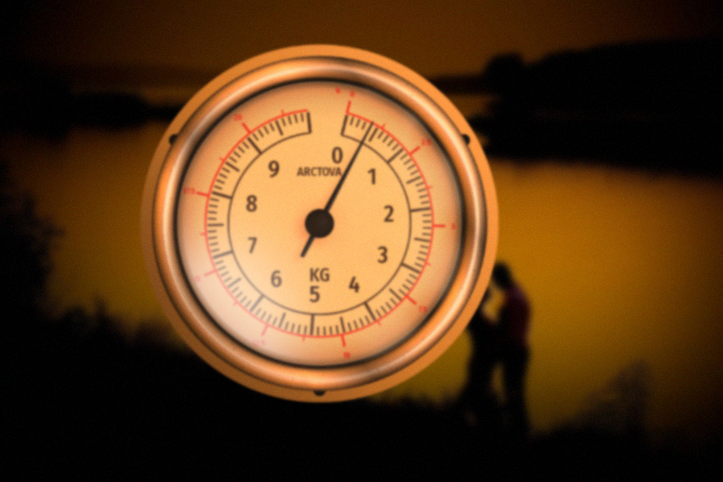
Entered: 0.4 kg
